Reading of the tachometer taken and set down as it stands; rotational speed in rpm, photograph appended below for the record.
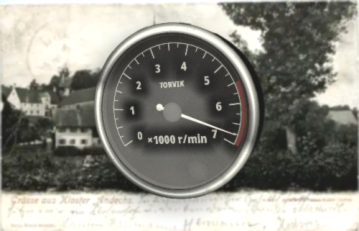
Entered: 6750 rpm
